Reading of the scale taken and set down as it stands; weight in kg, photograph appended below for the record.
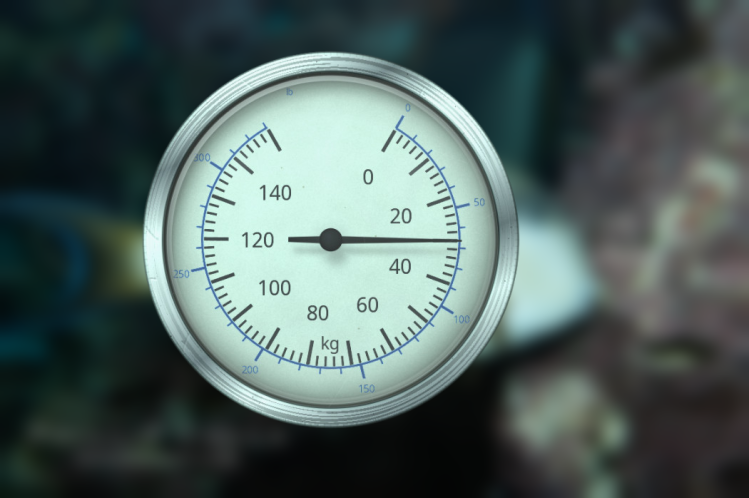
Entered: 30 kg
